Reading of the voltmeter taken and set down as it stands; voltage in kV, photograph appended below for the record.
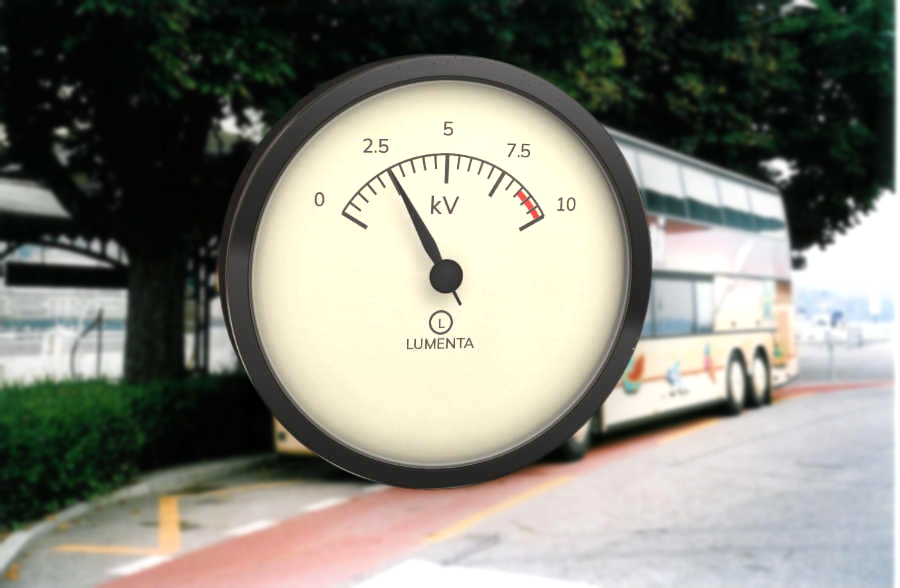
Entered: 2.5 kV
